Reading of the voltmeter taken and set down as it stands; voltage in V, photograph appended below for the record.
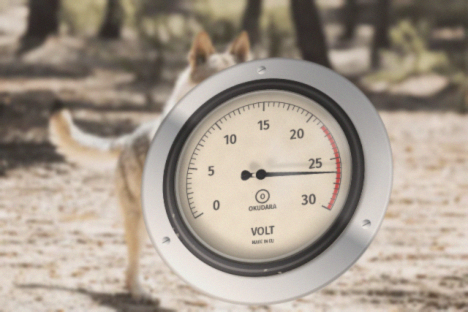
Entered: 26.5 V
